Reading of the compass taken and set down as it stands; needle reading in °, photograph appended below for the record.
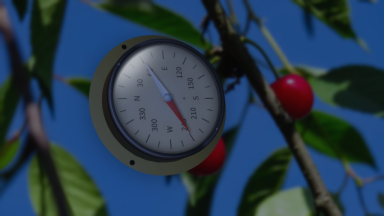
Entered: 240 °
